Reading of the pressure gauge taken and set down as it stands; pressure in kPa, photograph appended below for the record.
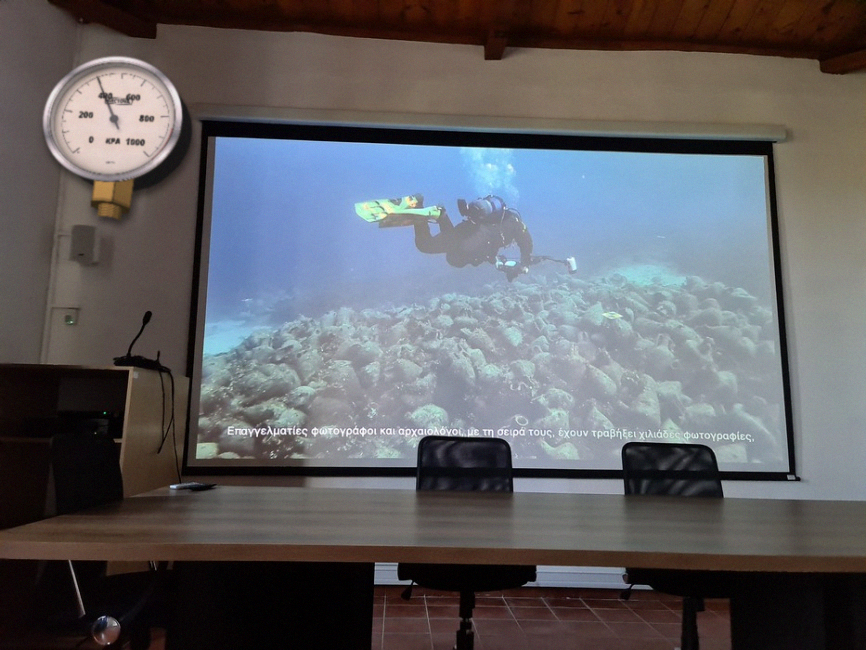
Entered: 400 kPa
